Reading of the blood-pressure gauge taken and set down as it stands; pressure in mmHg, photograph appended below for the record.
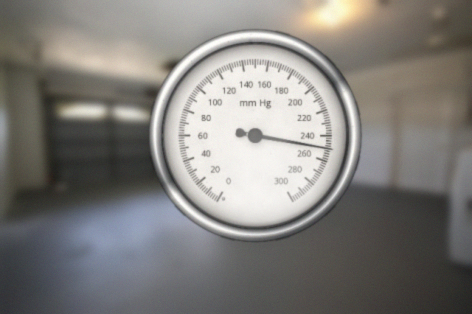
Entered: 250 mmHg
